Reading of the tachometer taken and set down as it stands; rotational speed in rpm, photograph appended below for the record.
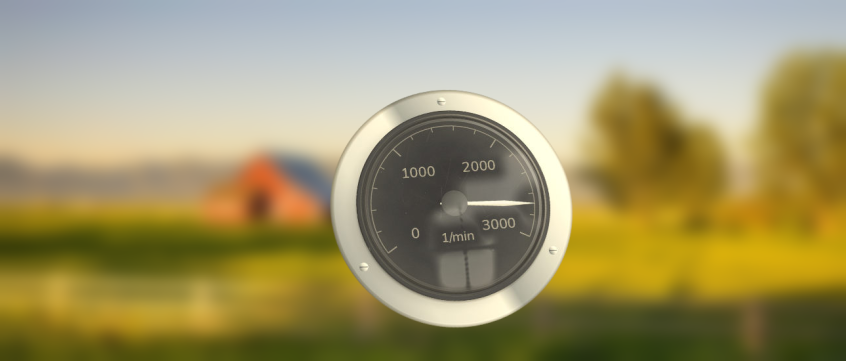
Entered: 2700 rpm
